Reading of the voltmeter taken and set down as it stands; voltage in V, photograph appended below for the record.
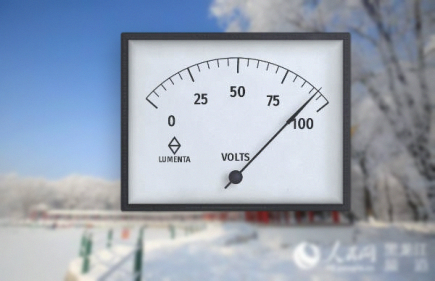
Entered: 92.5 V
